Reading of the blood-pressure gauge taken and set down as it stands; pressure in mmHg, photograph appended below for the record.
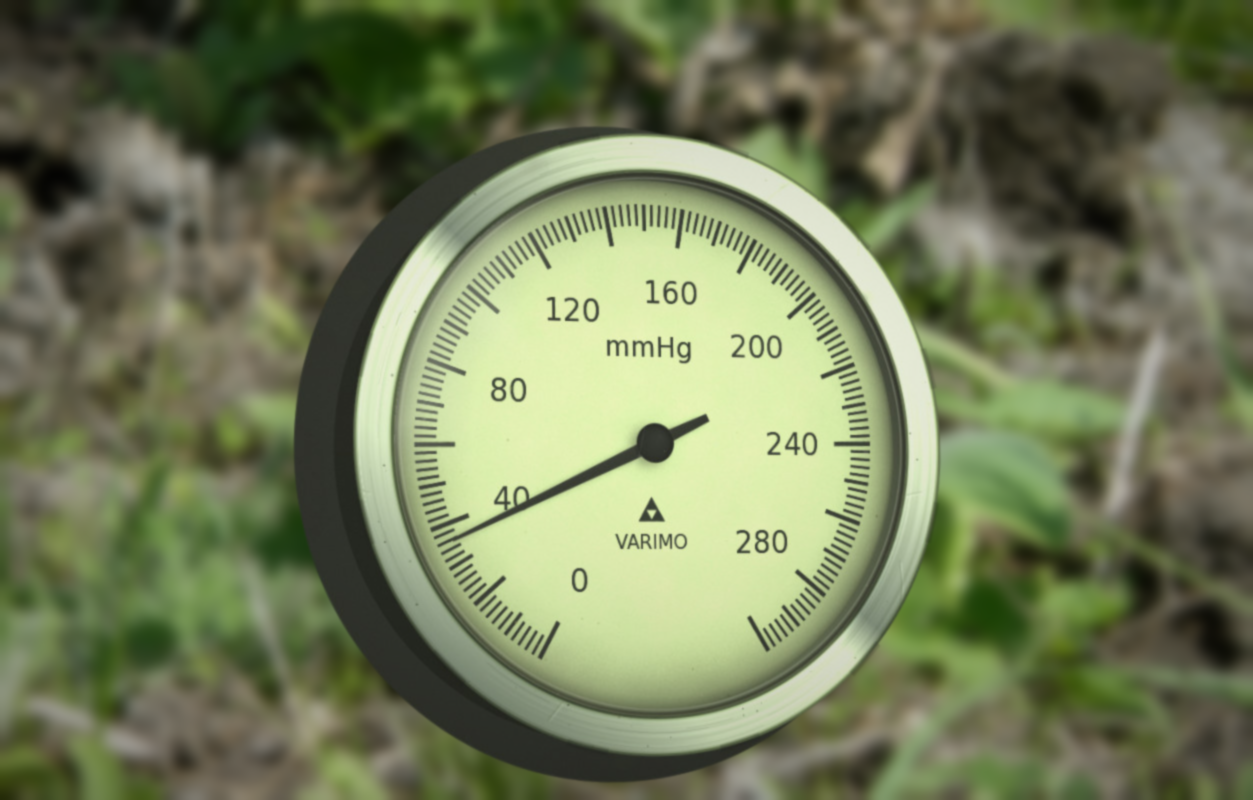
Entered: 36 mmHg
